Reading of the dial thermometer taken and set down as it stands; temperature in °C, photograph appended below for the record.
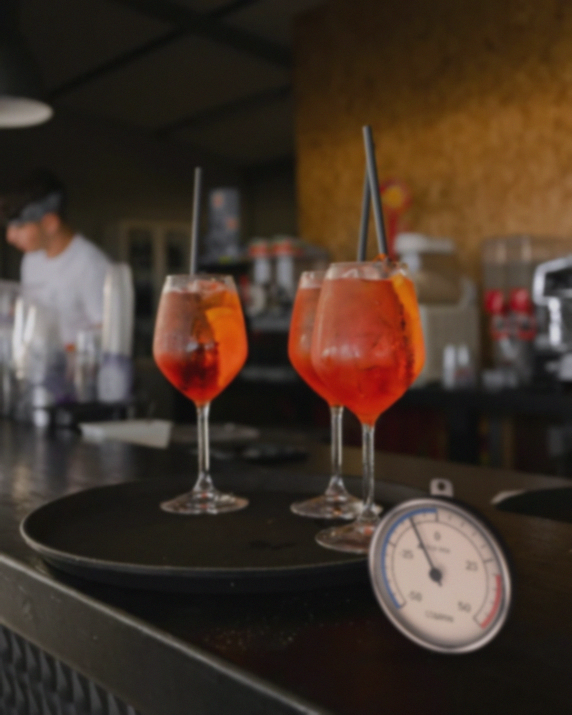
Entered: -10 °C
